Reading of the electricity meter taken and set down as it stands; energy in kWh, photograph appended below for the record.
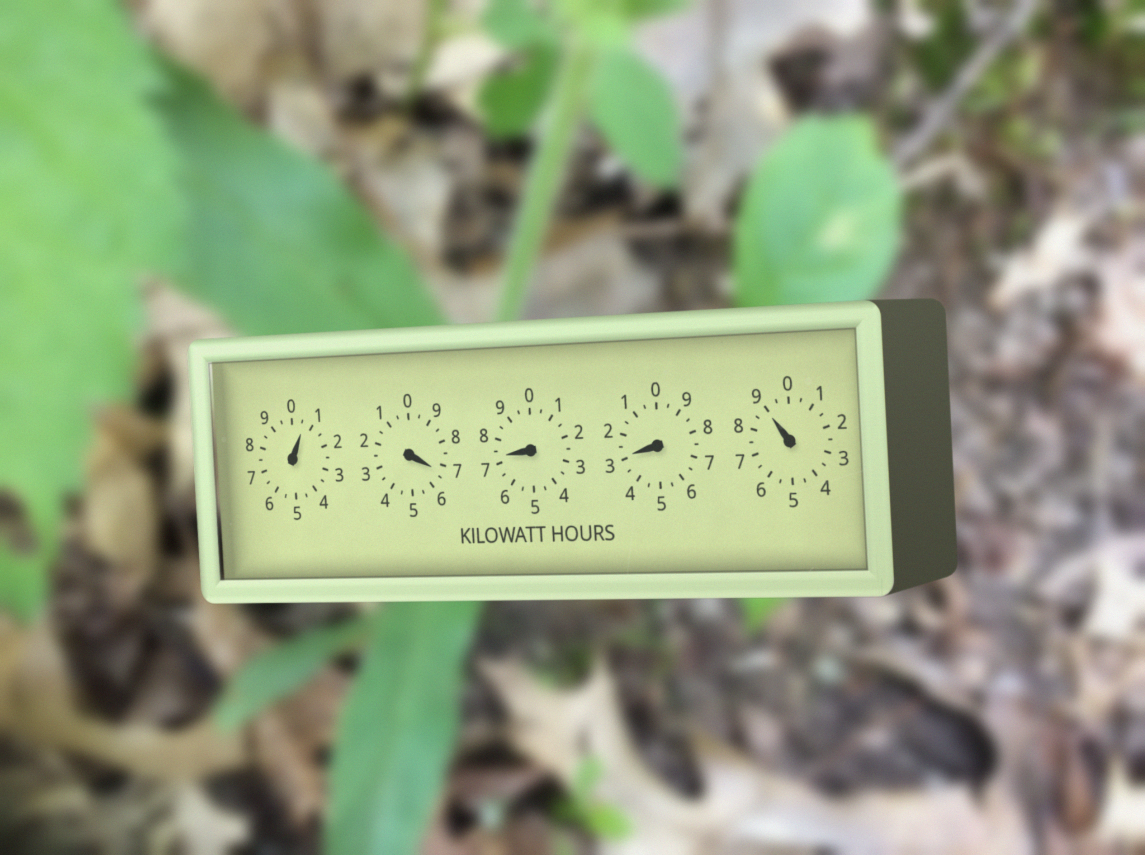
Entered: 6729 kWh
